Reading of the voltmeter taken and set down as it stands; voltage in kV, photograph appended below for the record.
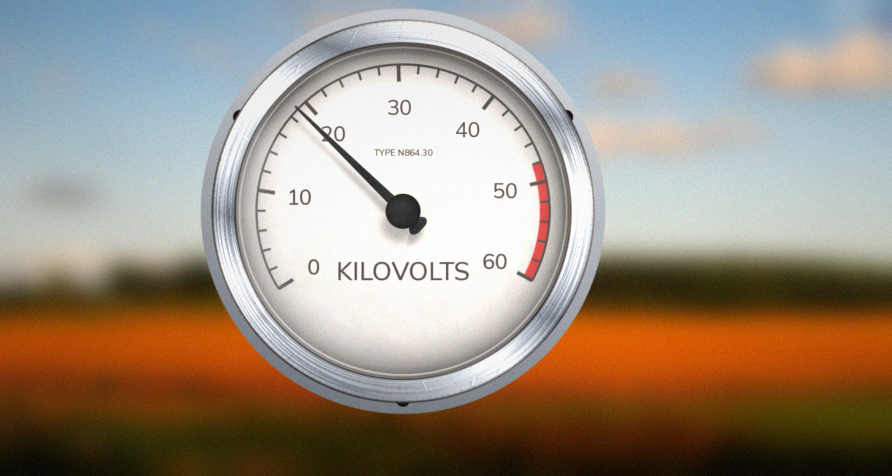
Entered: 19 kV
